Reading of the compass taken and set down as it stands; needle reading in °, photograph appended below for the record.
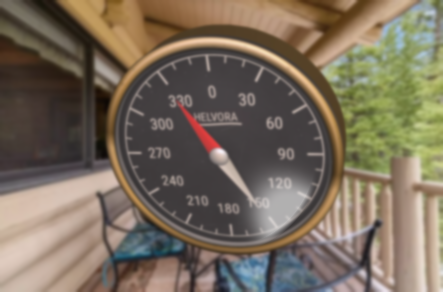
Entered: 330 °
